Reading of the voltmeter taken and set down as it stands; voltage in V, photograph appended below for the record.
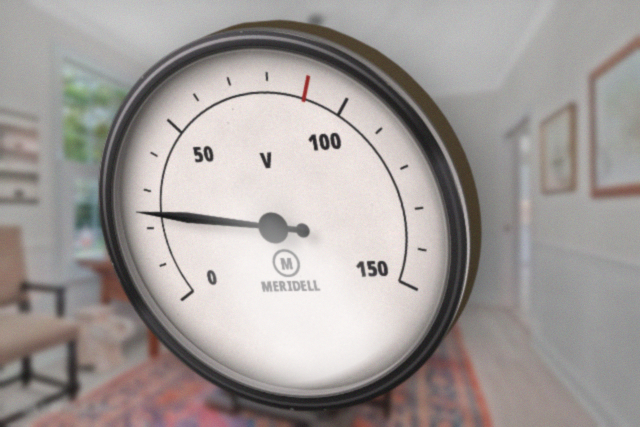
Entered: 25 V
